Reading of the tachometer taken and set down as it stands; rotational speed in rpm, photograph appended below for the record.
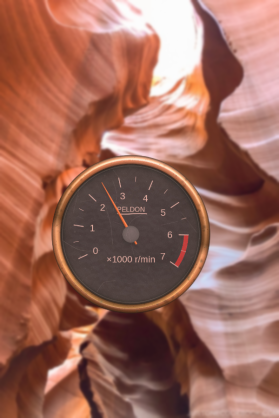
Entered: 2500 rpm
